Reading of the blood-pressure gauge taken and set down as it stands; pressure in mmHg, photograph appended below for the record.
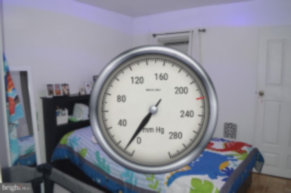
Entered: 10 mmHg
